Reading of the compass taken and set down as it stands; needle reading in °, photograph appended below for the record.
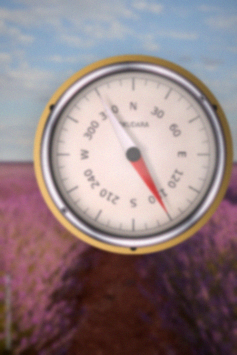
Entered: 150 °
